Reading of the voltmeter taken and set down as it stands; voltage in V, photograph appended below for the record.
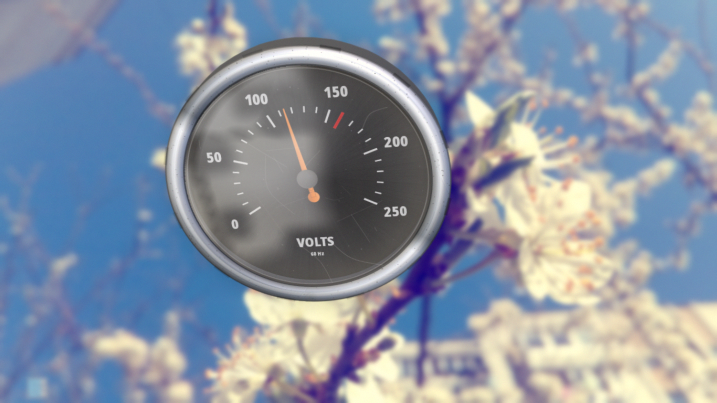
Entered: 115 V
